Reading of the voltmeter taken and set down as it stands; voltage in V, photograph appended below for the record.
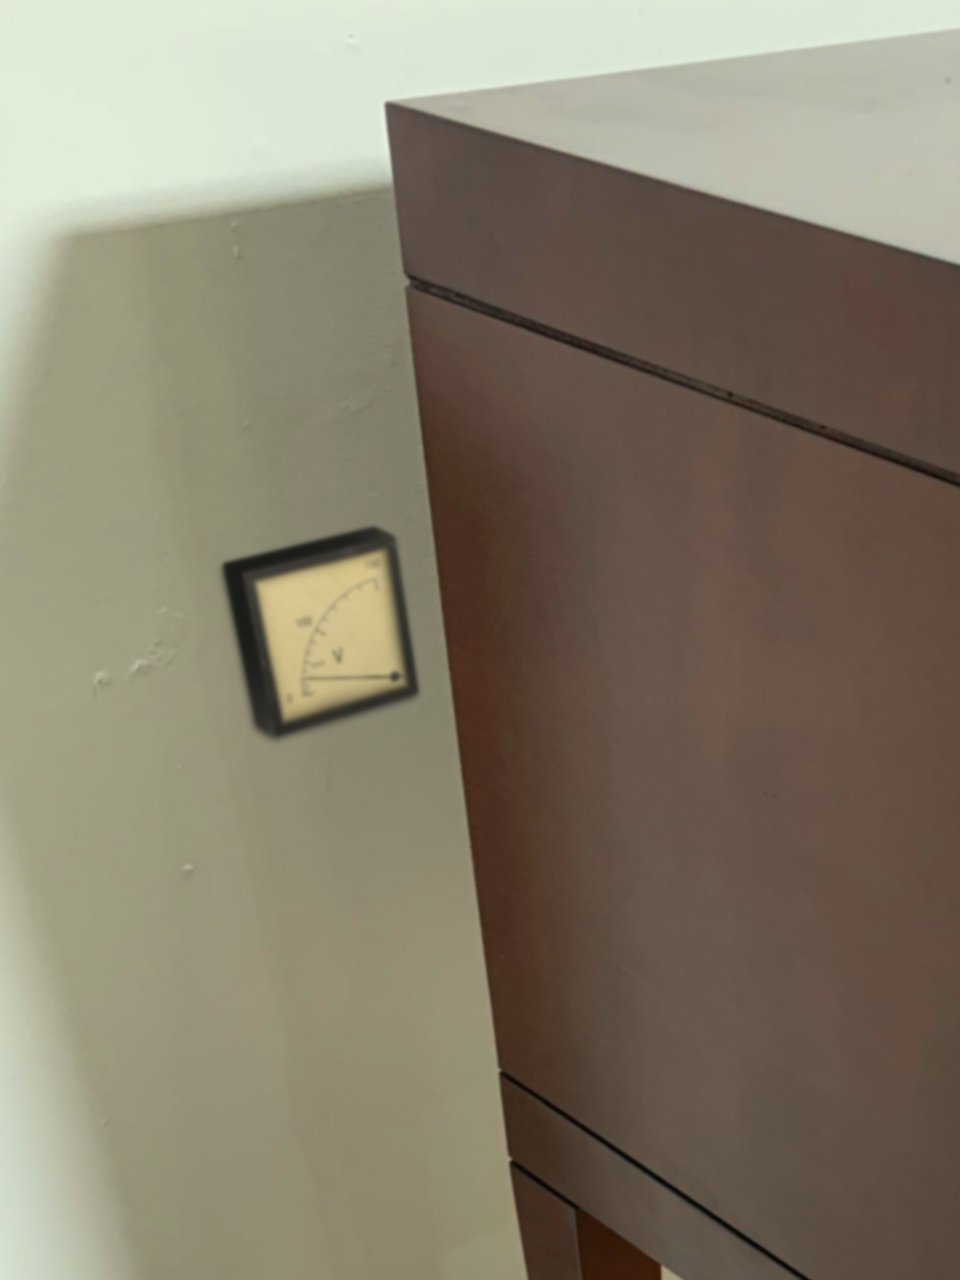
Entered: 50 V
